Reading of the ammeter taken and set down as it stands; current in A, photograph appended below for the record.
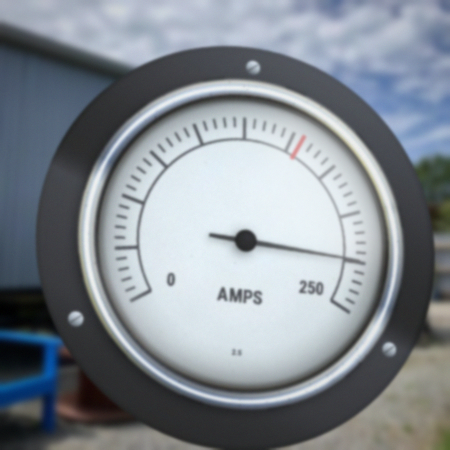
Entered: 225 A
